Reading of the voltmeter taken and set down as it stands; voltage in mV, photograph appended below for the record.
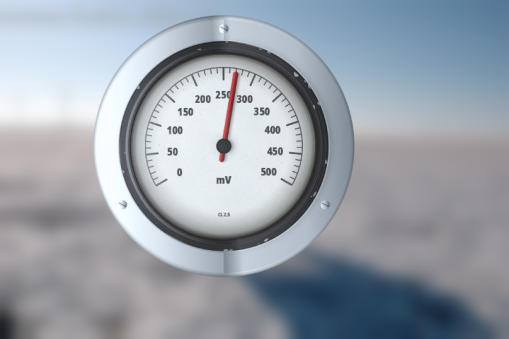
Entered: 270 mV
